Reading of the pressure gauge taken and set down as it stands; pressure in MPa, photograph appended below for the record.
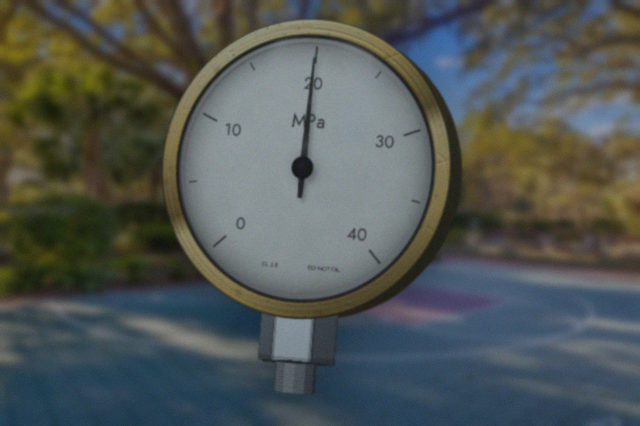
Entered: 20 MPa
